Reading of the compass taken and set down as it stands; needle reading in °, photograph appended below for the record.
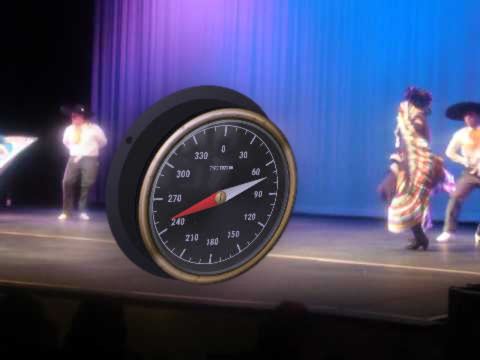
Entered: 250 °
